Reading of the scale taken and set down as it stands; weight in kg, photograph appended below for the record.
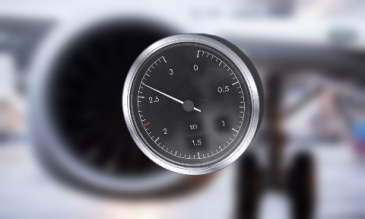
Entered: 2.65 kg
